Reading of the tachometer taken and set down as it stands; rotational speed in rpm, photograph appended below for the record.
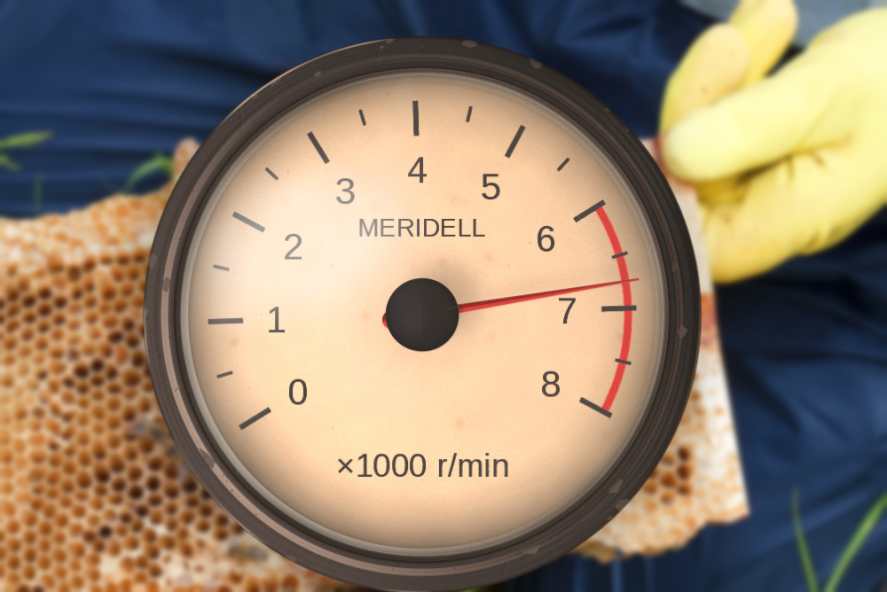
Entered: 6750 rpm
